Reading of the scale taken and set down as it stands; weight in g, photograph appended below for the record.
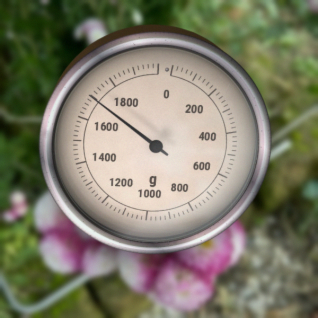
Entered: 1700 g
